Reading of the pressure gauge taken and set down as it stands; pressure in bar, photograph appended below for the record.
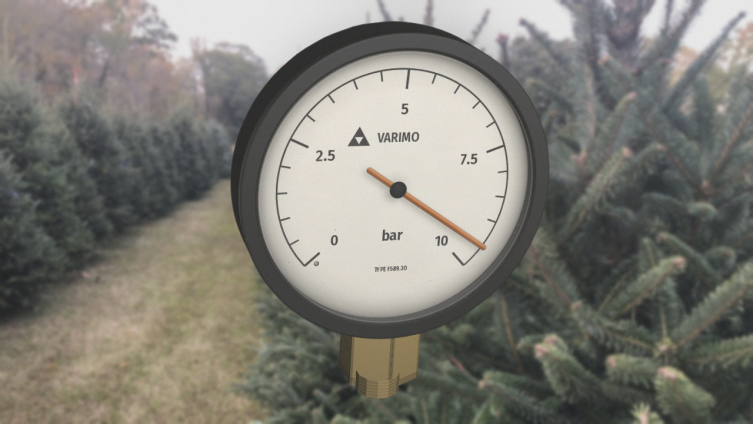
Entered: 9.5 bar
